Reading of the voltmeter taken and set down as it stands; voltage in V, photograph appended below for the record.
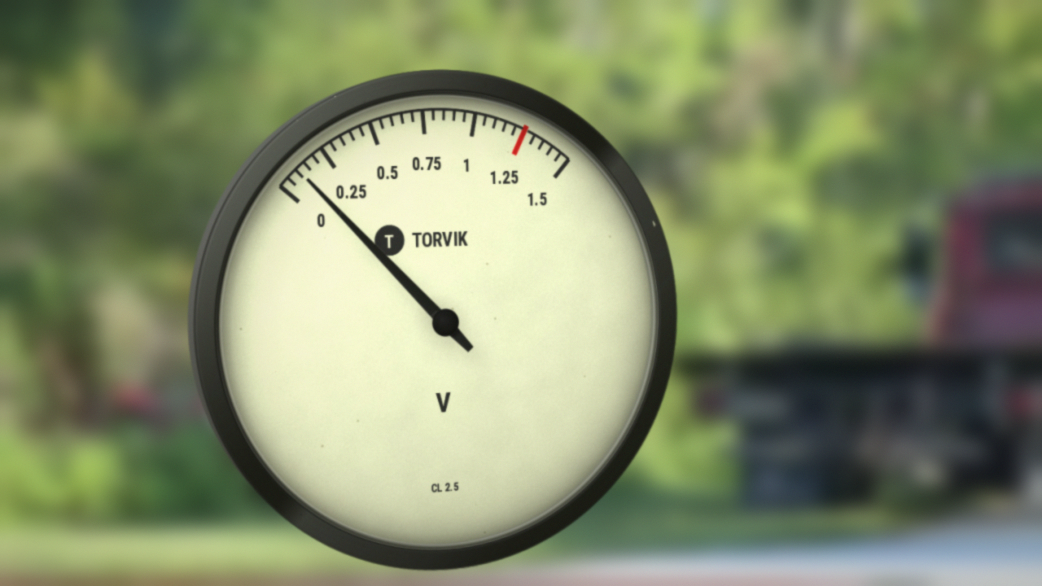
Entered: 0.1 V
